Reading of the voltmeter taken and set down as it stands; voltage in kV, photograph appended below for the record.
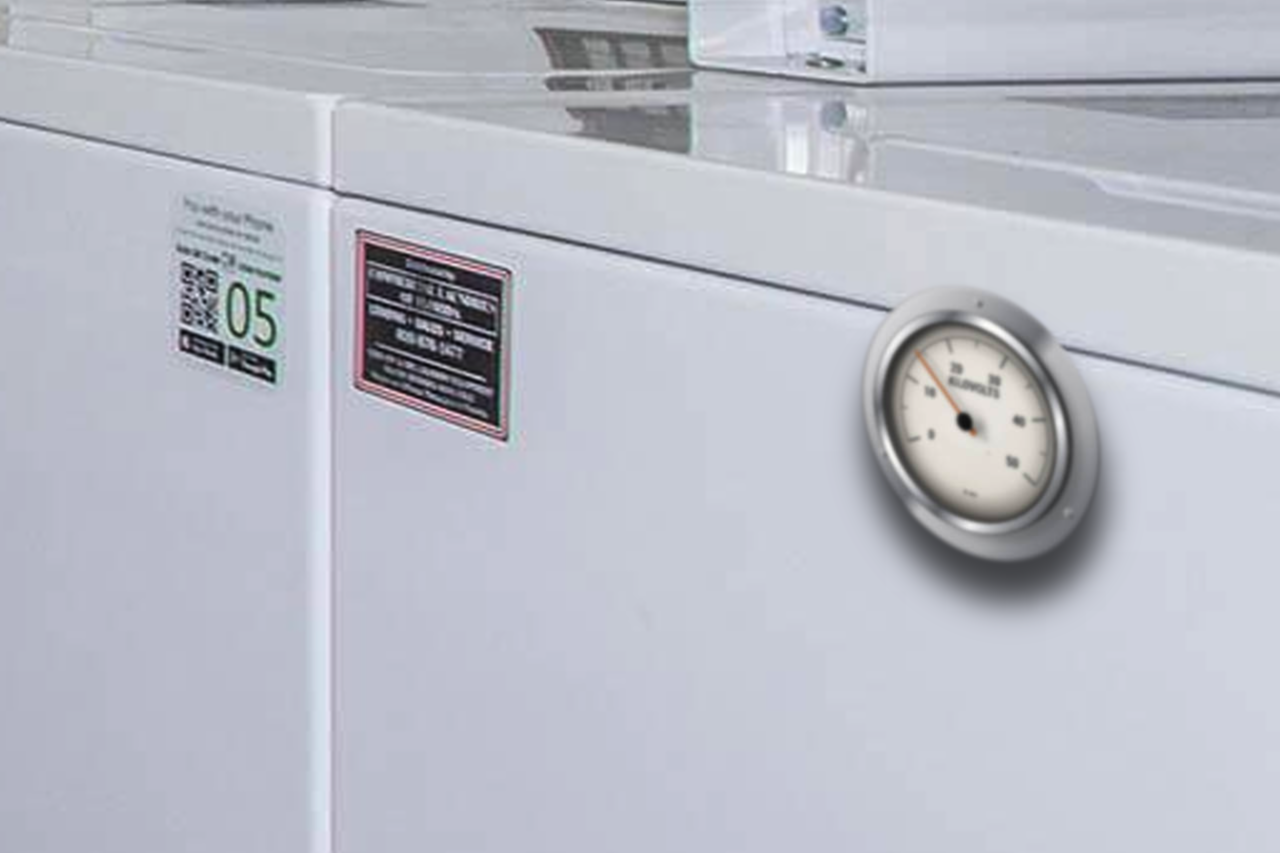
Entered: 15 kV
